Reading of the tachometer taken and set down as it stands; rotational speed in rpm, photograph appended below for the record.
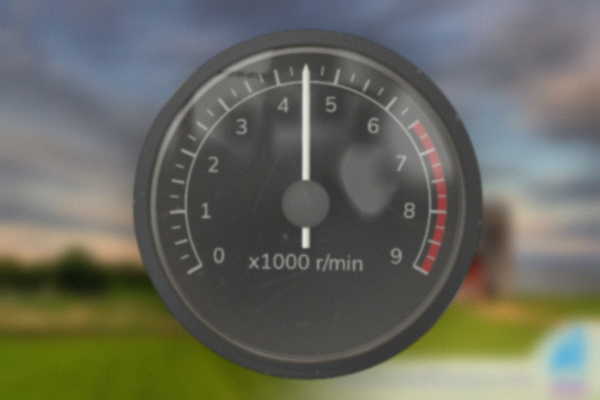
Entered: 4500 rpm
